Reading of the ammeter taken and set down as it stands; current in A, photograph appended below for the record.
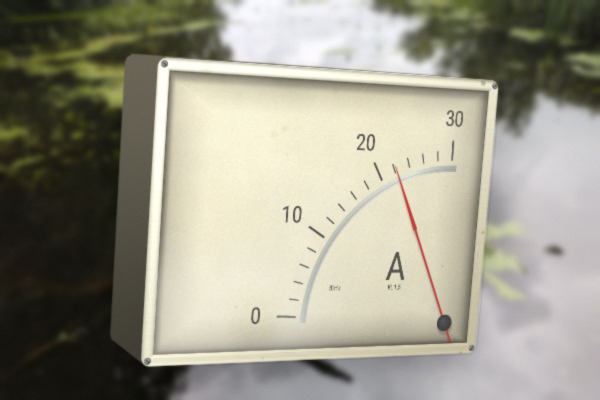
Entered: 22 A
